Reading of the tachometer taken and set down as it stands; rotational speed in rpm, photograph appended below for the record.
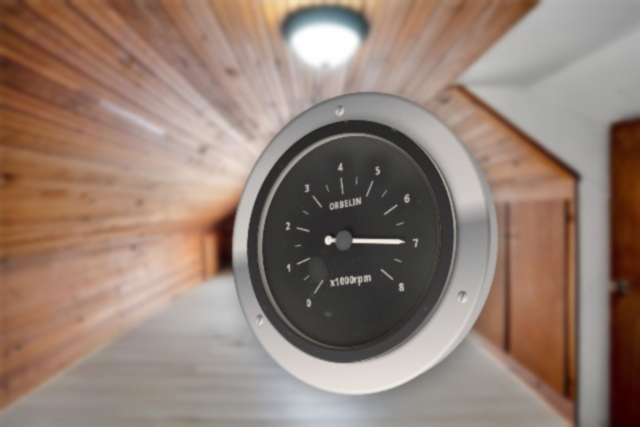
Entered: 7000 rpm
